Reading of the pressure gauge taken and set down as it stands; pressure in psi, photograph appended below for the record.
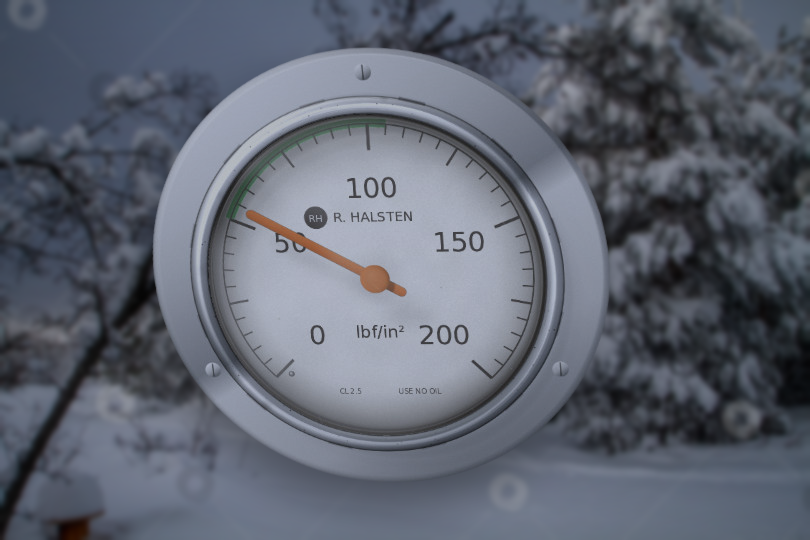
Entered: 55 psi
